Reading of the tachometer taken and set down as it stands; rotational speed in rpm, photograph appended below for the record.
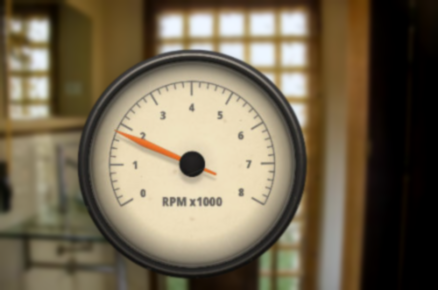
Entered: 1800 rpm
